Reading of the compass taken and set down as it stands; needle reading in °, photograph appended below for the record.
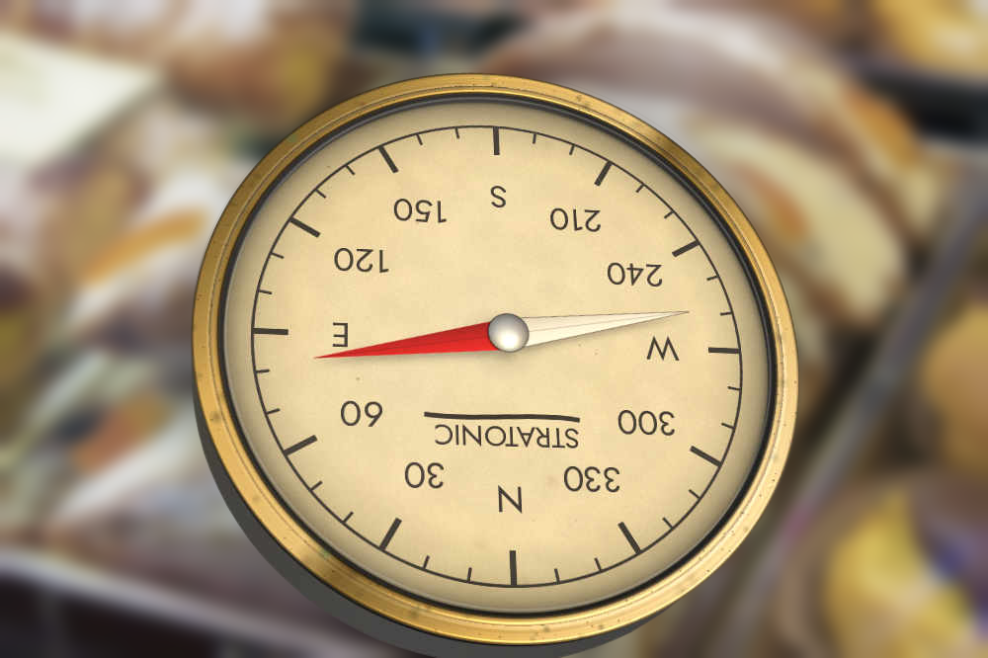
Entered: 80 °
